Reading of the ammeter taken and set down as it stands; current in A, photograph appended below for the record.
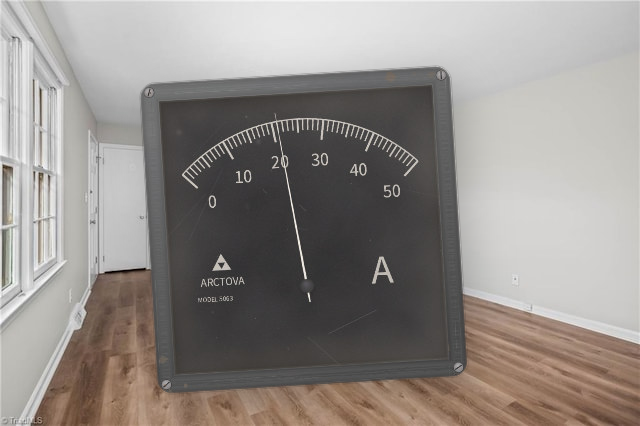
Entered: 21 A
